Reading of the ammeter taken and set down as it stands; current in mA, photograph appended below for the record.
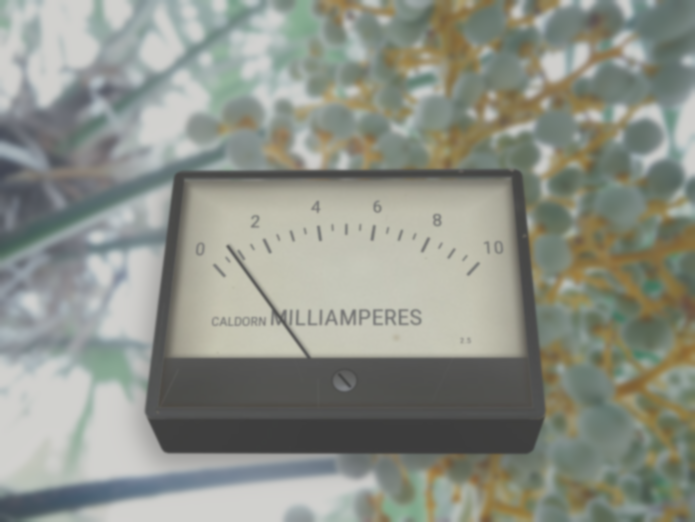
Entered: 0.75 mA
